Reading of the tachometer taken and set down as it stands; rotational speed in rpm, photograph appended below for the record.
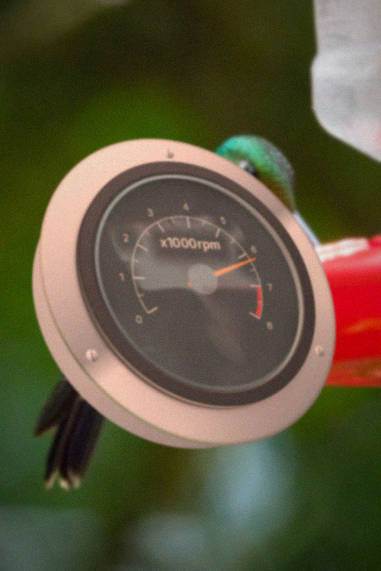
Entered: 6250 rpm
